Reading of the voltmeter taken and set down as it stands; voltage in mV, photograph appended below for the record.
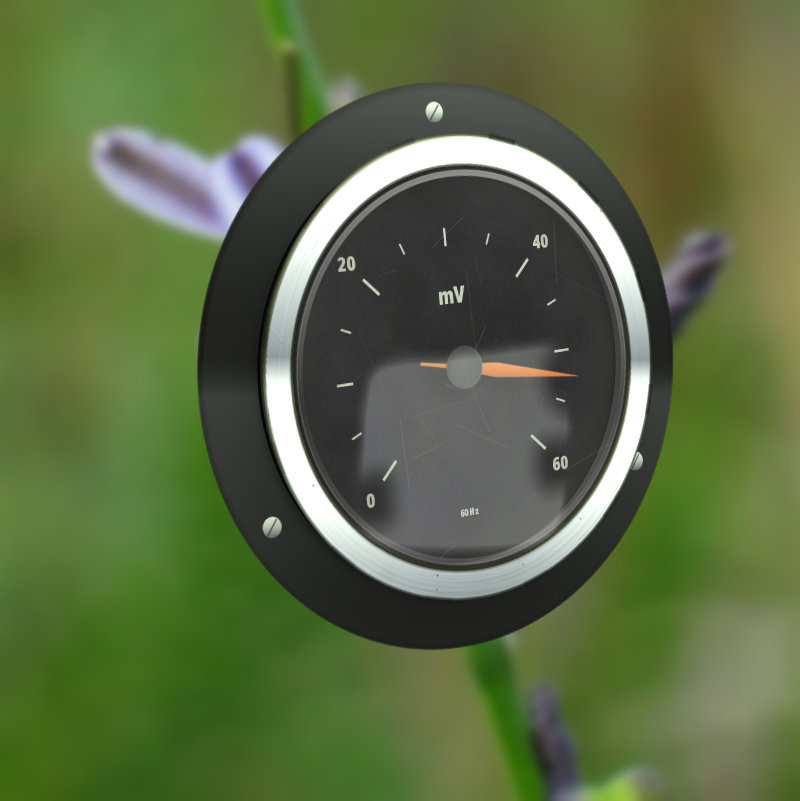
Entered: 52.5 mV
